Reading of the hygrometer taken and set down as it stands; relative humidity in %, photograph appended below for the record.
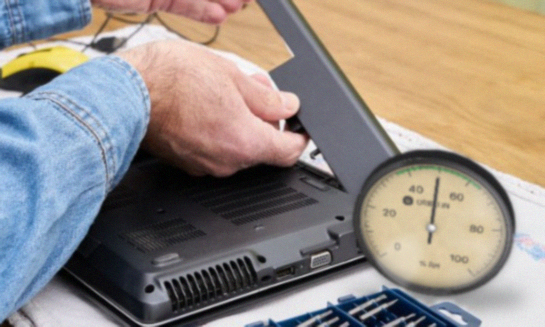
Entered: 50 %
